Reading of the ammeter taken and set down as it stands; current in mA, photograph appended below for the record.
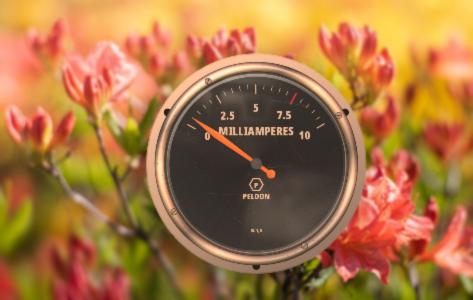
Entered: 0.5 mA
